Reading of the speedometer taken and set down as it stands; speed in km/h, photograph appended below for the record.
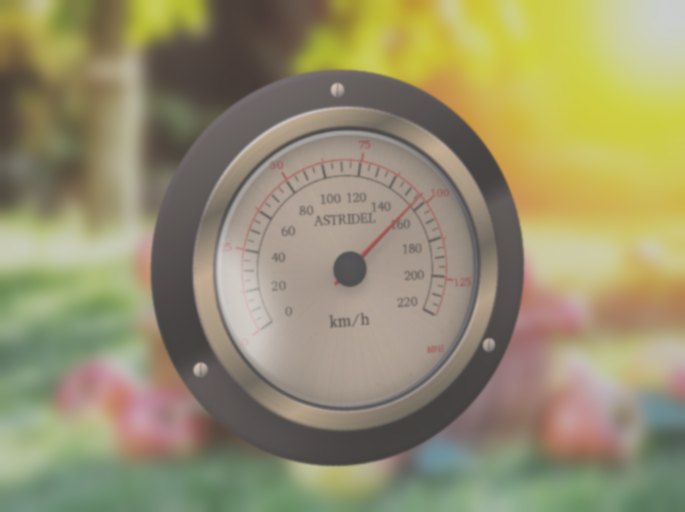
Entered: 155 km/h
